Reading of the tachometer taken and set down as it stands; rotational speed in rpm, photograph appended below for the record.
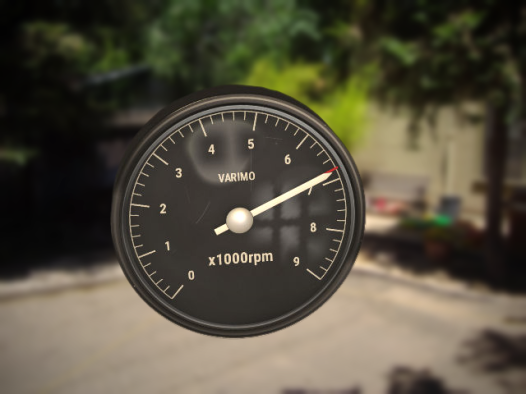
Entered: 6800 rpm
